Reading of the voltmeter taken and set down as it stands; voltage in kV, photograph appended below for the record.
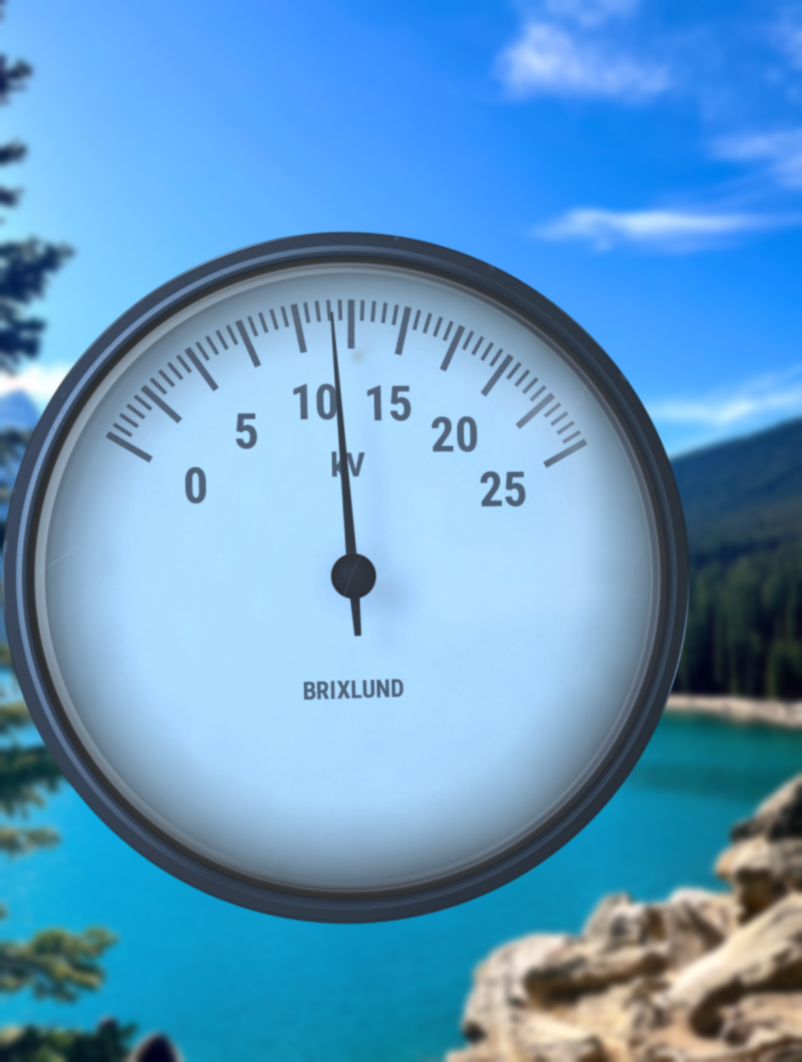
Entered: 11.5 kV
